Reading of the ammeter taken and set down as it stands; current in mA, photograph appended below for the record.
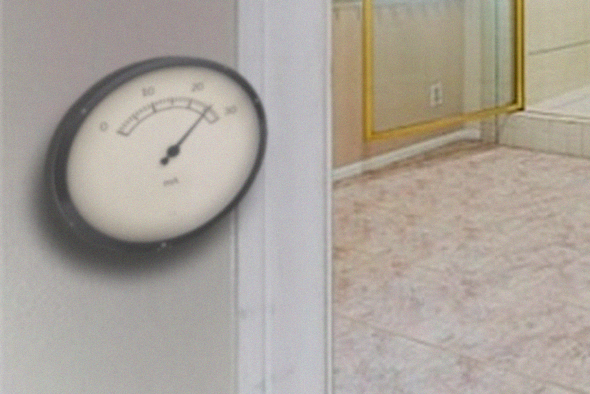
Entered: 25 mA
